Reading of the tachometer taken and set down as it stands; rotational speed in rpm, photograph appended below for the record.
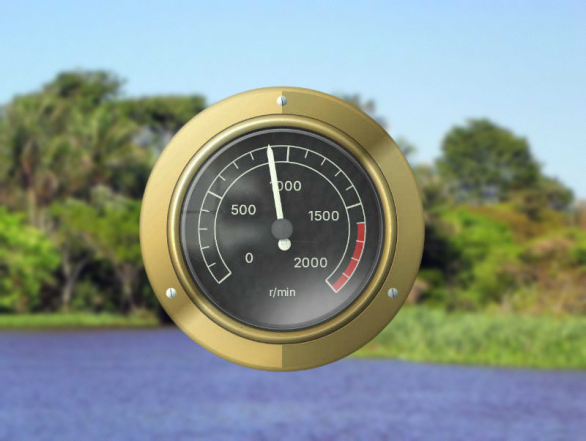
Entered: 900 rpm
